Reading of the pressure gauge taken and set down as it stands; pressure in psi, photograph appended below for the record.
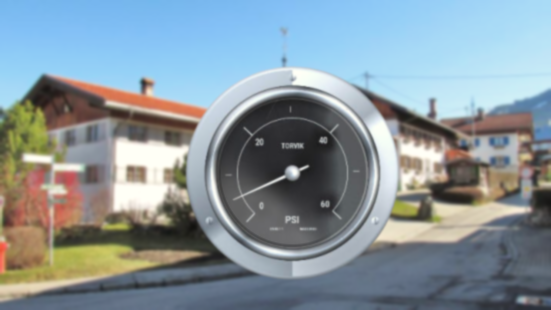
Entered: 5 psi
